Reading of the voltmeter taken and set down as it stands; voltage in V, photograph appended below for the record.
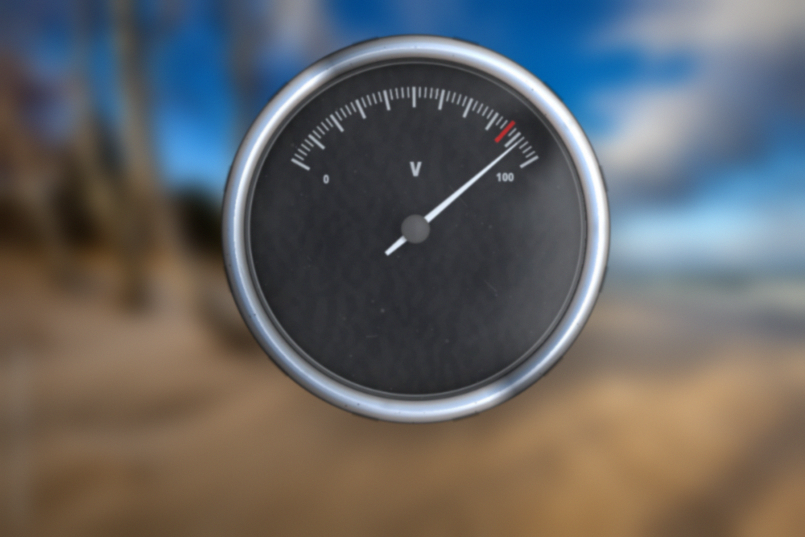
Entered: 92 V
